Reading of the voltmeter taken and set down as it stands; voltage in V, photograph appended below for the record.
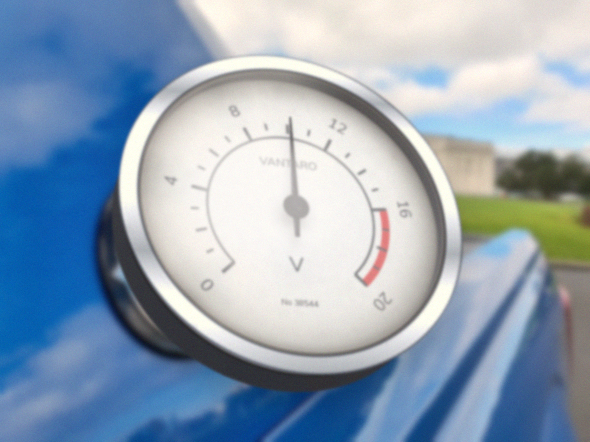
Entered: 10 V
